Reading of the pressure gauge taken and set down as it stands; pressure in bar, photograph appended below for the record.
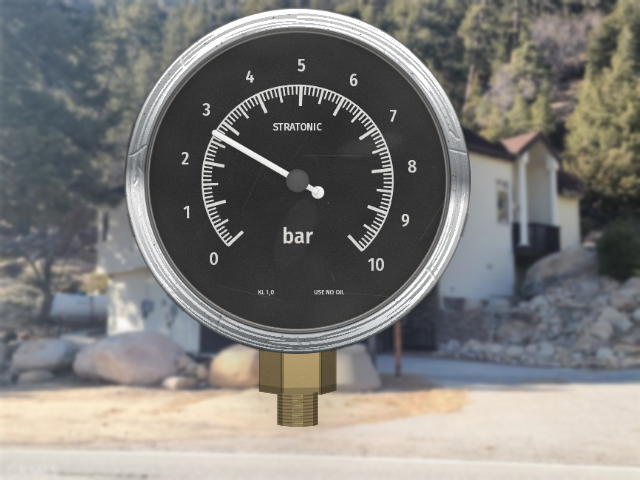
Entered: 2.7 bar
